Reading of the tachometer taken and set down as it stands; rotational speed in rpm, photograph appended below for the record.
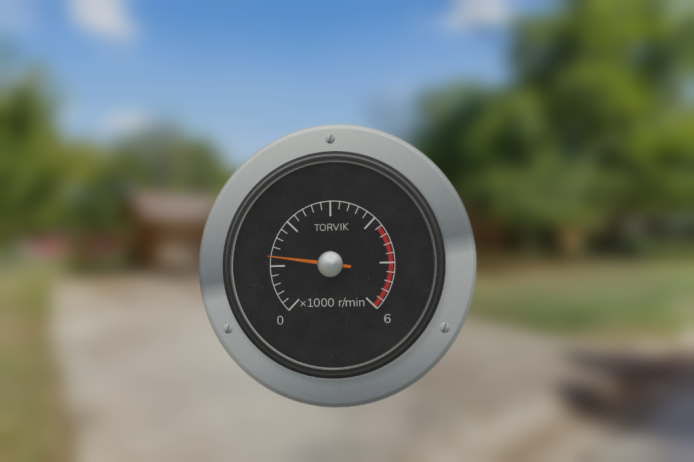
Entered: 1200 rpm
